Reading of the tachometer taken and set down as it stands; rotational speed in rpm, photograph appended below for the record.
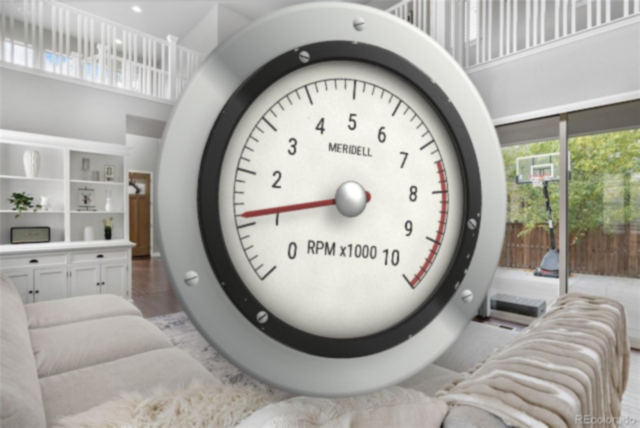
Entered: 1200 rpm
